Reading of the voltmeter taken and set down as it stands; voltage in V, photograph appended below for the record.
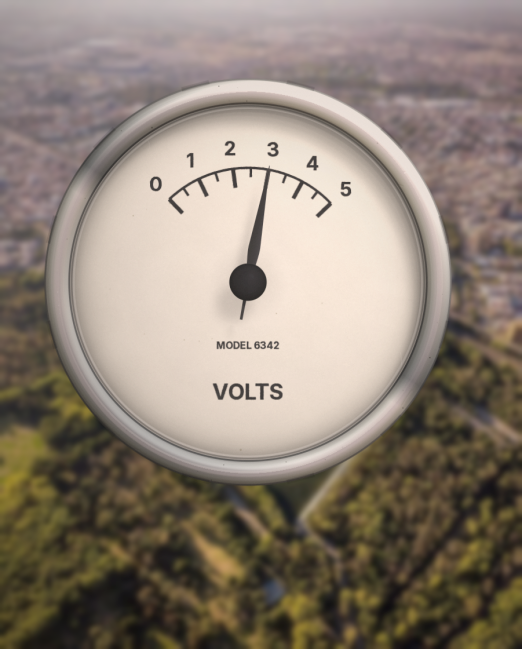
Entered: 3 V
